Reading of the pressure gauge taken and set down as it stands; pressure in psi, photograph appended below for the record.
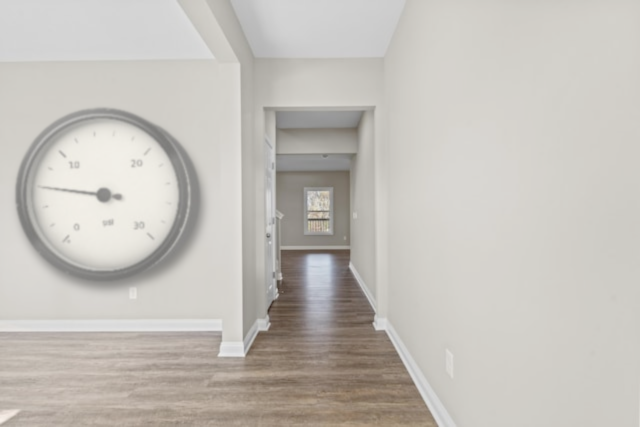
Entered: 6 psi
